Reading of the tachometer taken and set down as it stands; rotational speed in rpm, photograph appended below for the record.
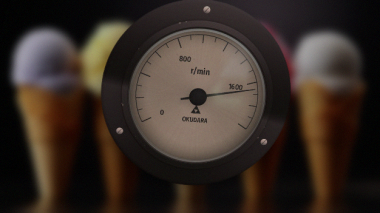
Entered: 1650 rpm
